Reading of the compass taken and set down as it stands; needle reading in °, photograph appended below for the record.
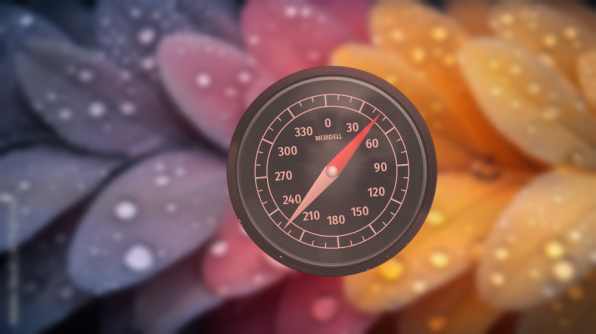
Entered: 45 °
